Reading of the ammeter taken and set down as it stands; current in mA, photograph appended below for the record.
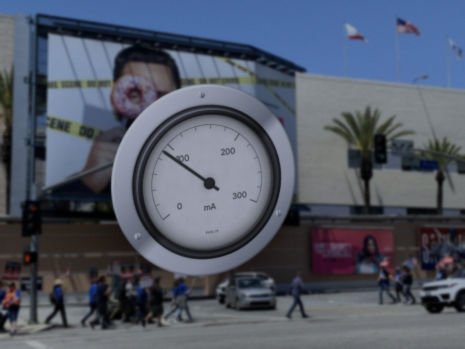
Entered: 90 mA
